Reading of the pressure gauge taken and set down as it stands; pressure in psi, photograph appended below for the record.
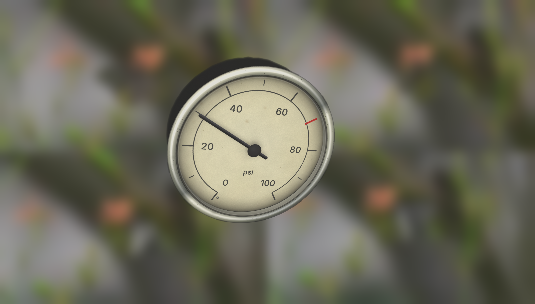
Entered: 30 psi
